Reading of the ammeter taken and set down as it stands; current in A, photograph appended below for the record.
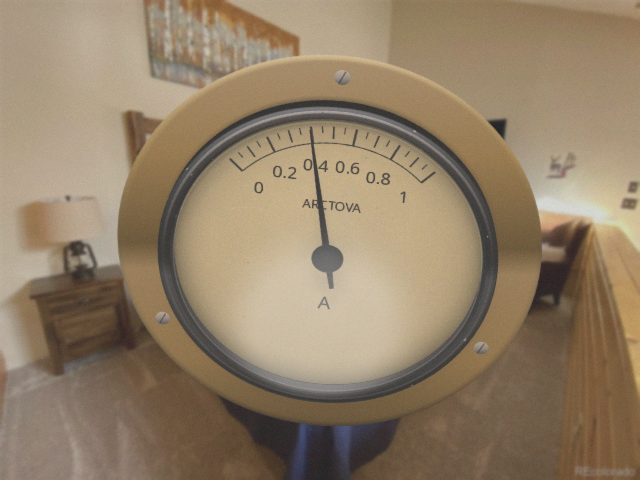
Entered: 0.4 A
